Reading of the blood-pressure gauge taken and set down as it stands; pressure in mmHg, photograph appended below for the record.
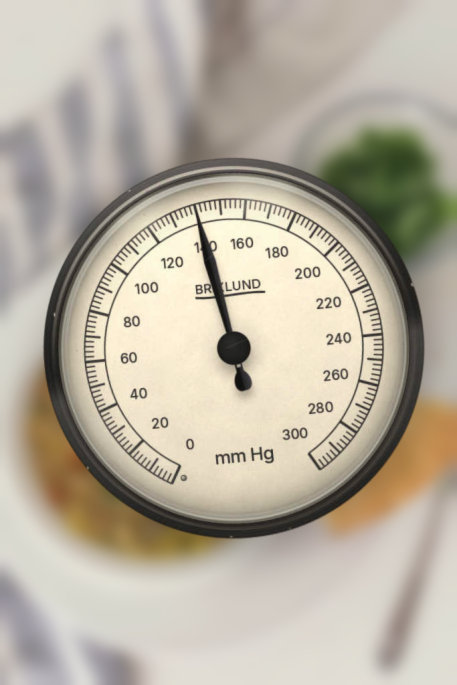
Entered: 140 mmHg
